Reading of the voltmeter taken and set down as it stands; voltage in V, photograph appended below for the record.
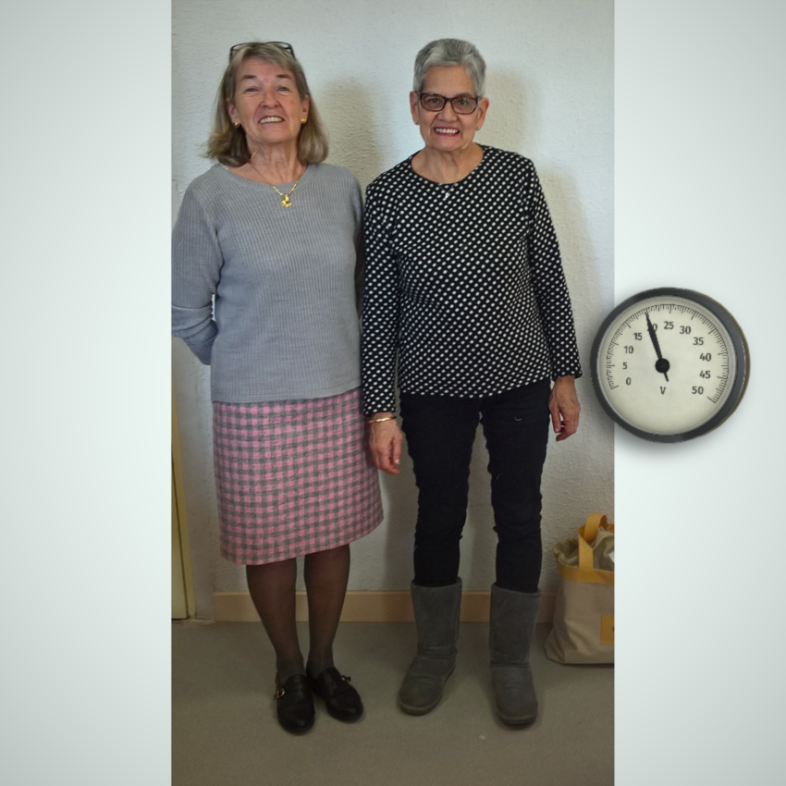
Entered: 20 V
